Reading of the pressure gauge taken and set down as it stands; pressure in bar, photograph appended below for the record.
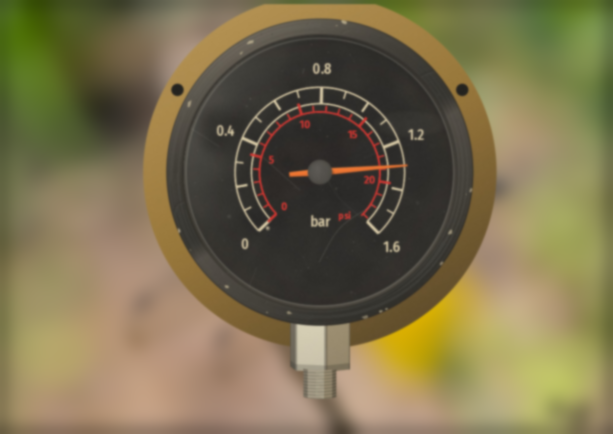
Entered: 1.3 bar
